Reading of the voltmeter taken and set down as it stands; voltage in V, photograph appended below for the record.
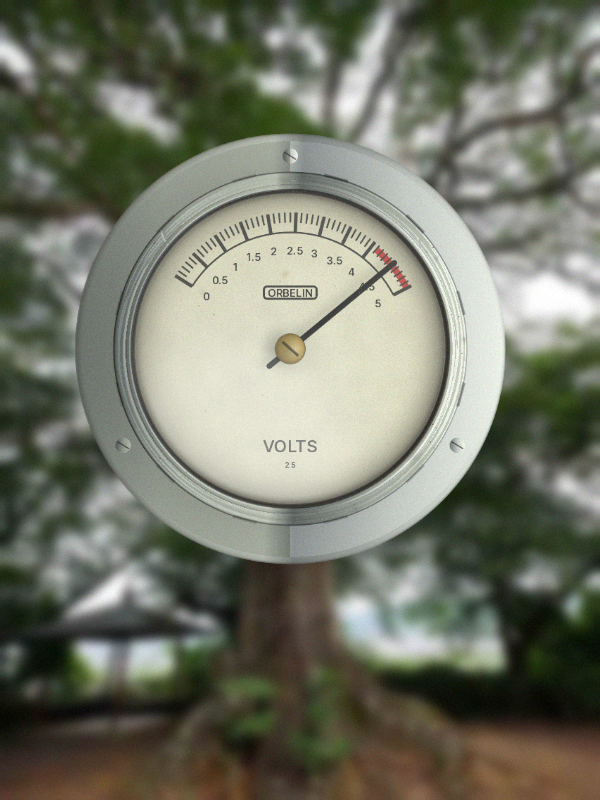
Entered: 4.5 V
